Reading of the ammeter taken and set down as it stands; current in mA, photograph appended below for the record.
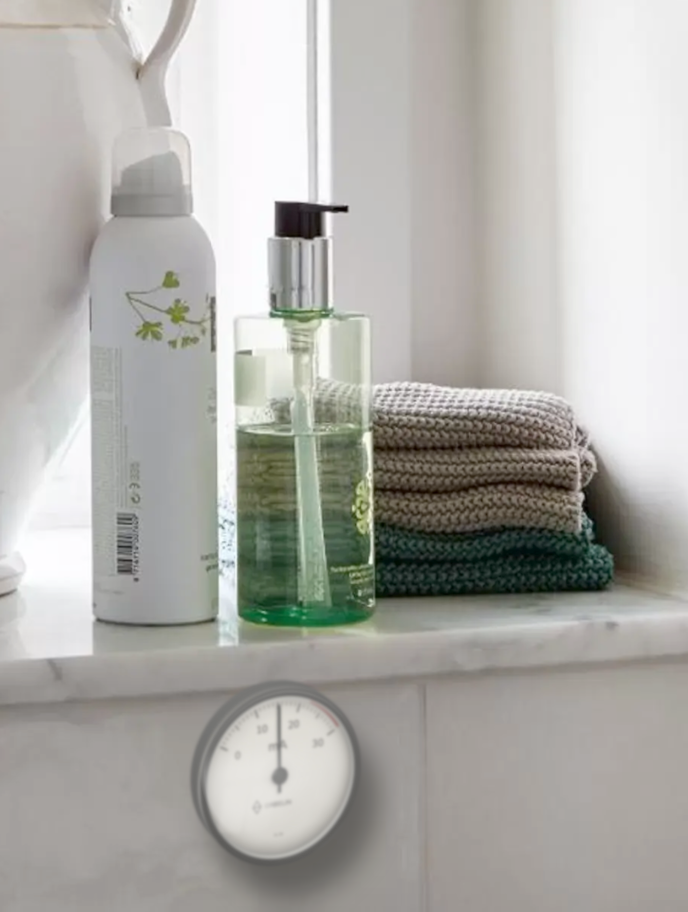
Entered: 15 mA
